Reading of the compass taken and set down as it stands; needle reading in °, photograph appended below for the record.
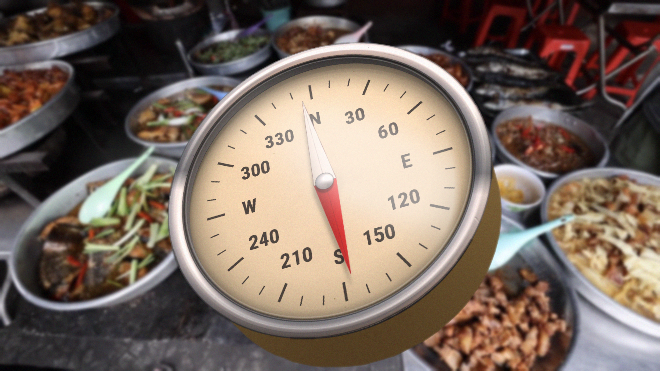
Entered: 175 °
